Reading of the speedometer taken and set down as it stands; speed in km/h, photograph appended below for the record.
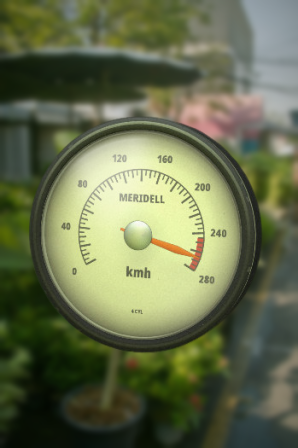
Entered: 265 km/h
